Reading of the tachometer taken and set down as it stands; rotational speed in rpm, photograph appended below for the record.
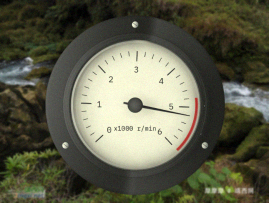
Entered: 5200 rpm
